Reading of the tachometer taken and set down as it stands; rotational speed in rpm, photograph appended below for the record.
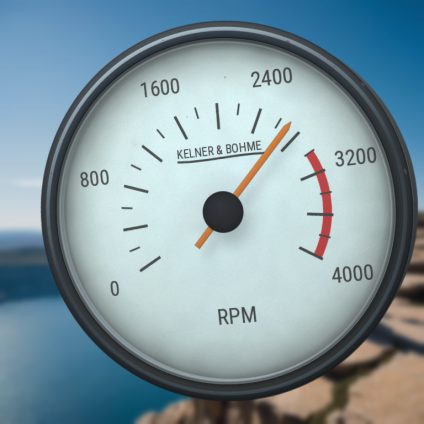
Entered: 2700 rpm
